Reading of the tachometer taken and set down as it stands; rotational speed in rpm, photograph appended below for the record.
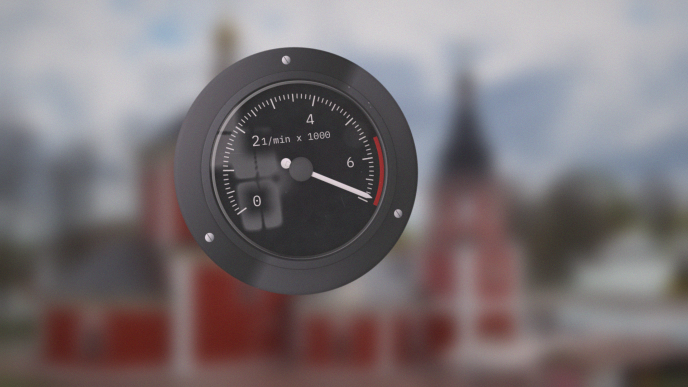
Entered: 6900 rpm
